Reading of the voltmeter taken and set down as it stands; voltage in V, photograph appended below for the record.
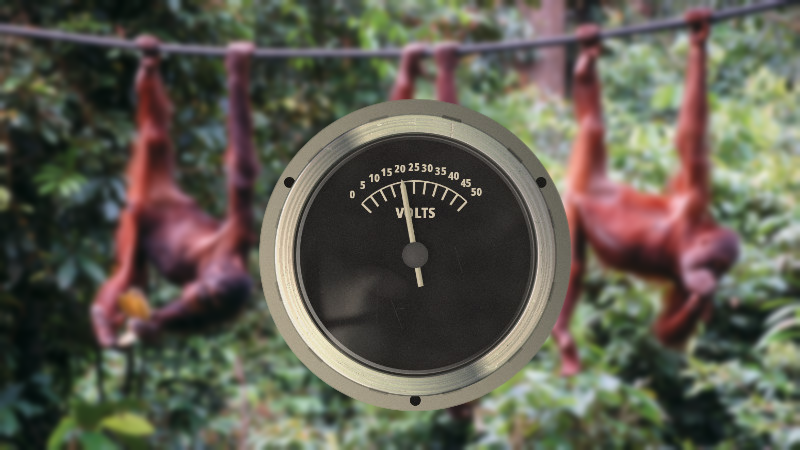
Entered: 20 V
